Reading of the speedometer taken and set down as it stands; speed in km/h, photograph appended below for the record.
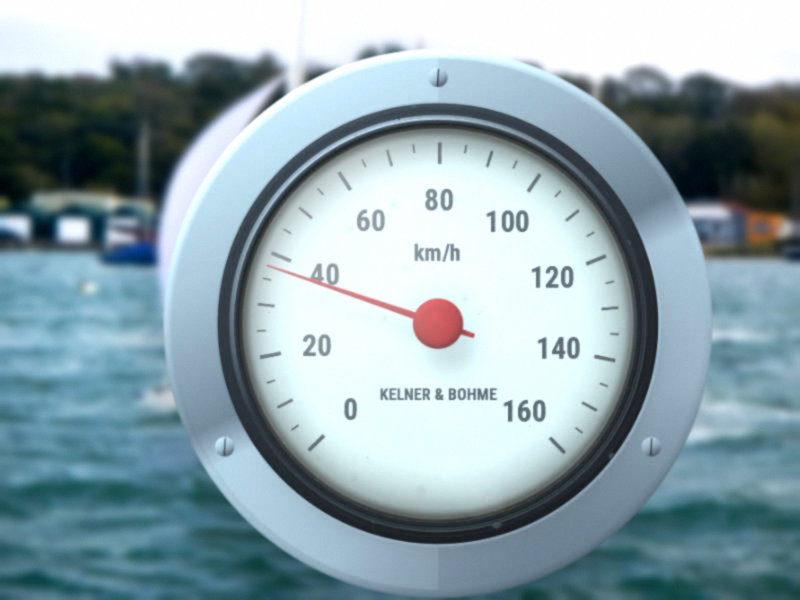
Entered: 37.5 km/h
